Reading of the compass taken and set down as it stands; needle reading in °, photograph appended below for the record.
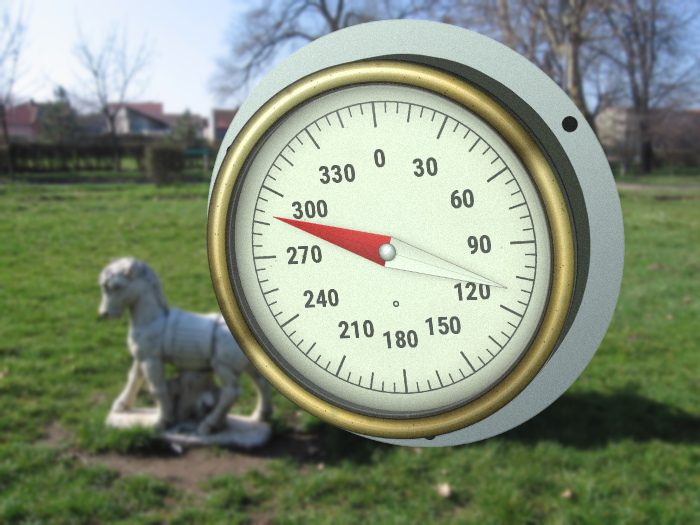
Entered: 290 °
